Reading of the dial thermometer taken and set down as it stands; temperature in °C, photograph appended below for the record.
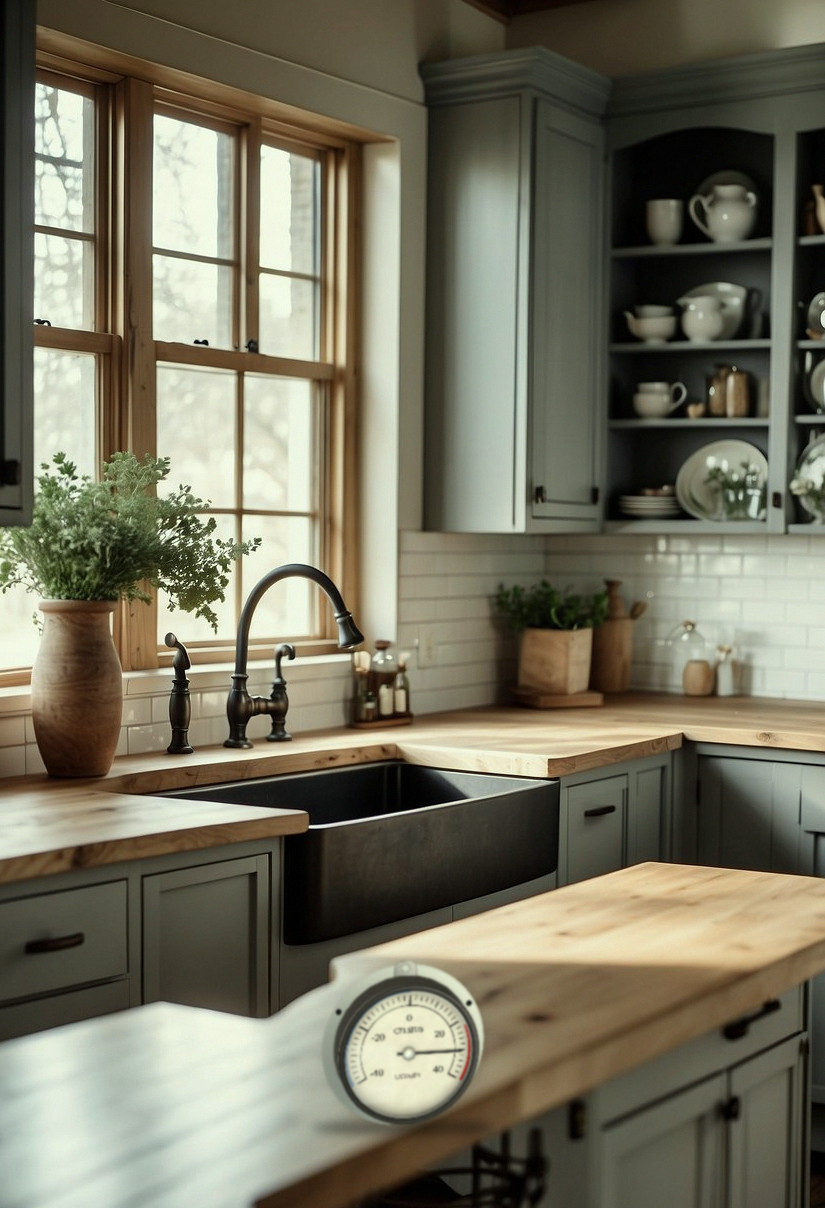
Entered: 30 °C
